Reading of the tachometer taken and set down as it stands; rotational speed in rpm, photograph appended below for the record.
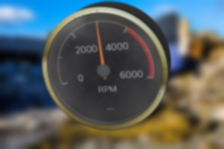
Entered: 3000 rpm
